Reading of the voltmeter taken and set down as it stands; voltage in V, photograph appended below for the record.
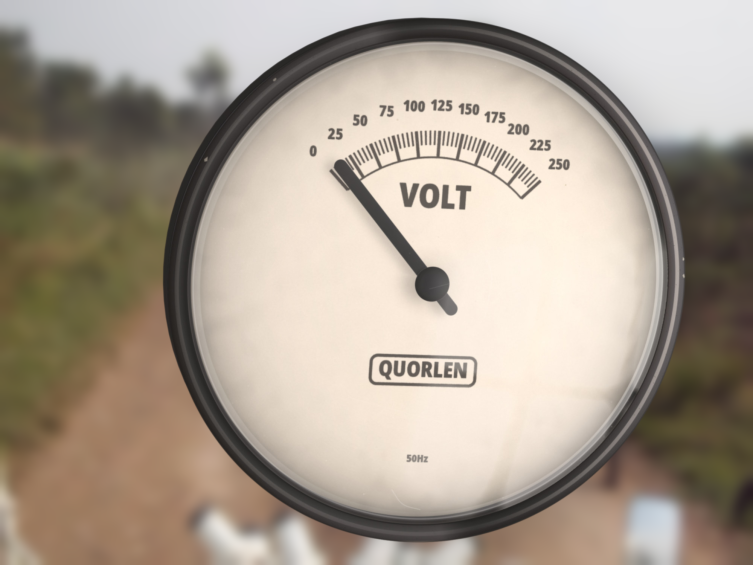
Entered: 10 V
